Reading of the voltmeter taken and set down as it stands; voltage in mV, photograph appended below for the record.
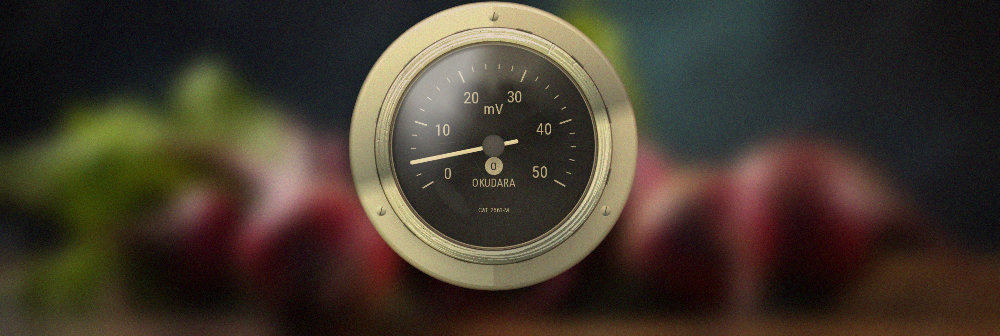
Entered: 4 mV
